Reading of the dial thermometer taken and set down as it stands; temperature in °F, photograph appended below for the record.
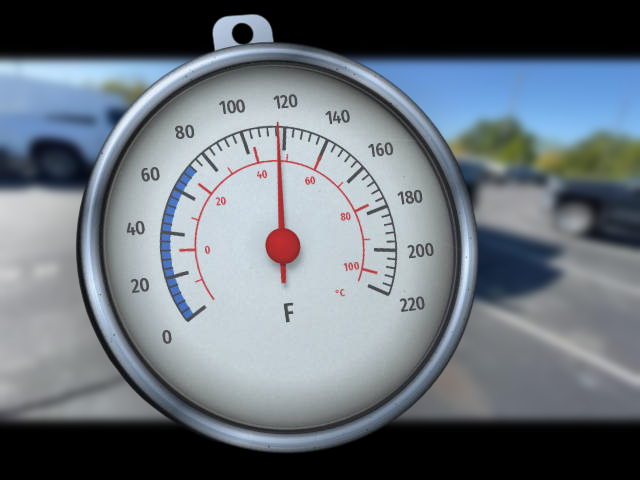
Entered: 116 °F
